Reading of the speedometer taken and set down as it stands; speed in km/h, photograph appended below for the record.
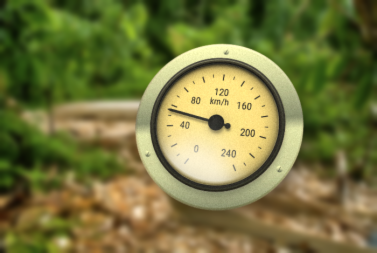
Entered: 55 km/h
